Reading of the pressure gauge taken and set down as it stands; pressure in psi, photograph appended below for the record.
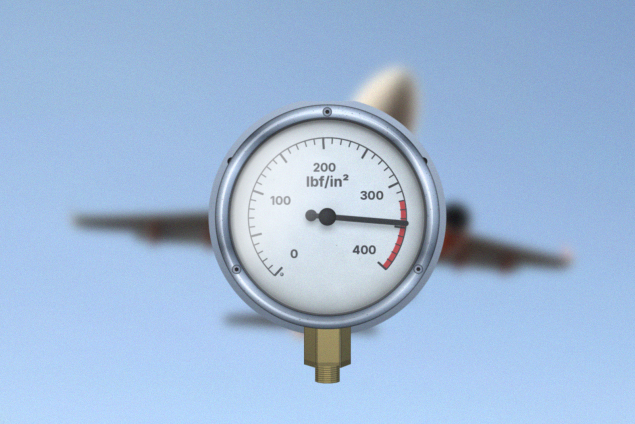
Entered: 345 psi
